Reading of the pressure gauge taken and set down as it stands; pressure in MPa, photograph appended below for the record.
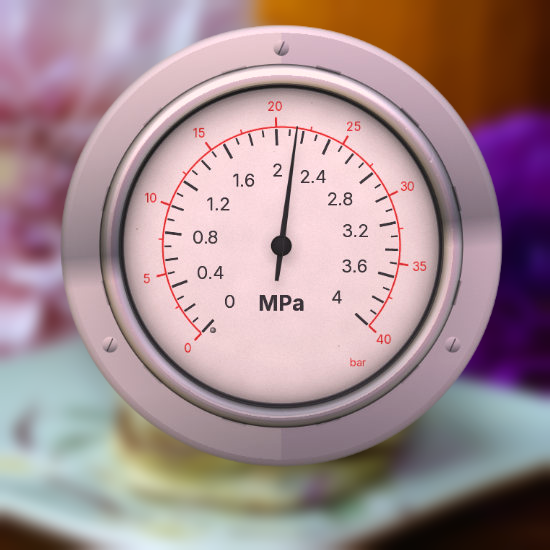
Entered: 2.15 MPa
